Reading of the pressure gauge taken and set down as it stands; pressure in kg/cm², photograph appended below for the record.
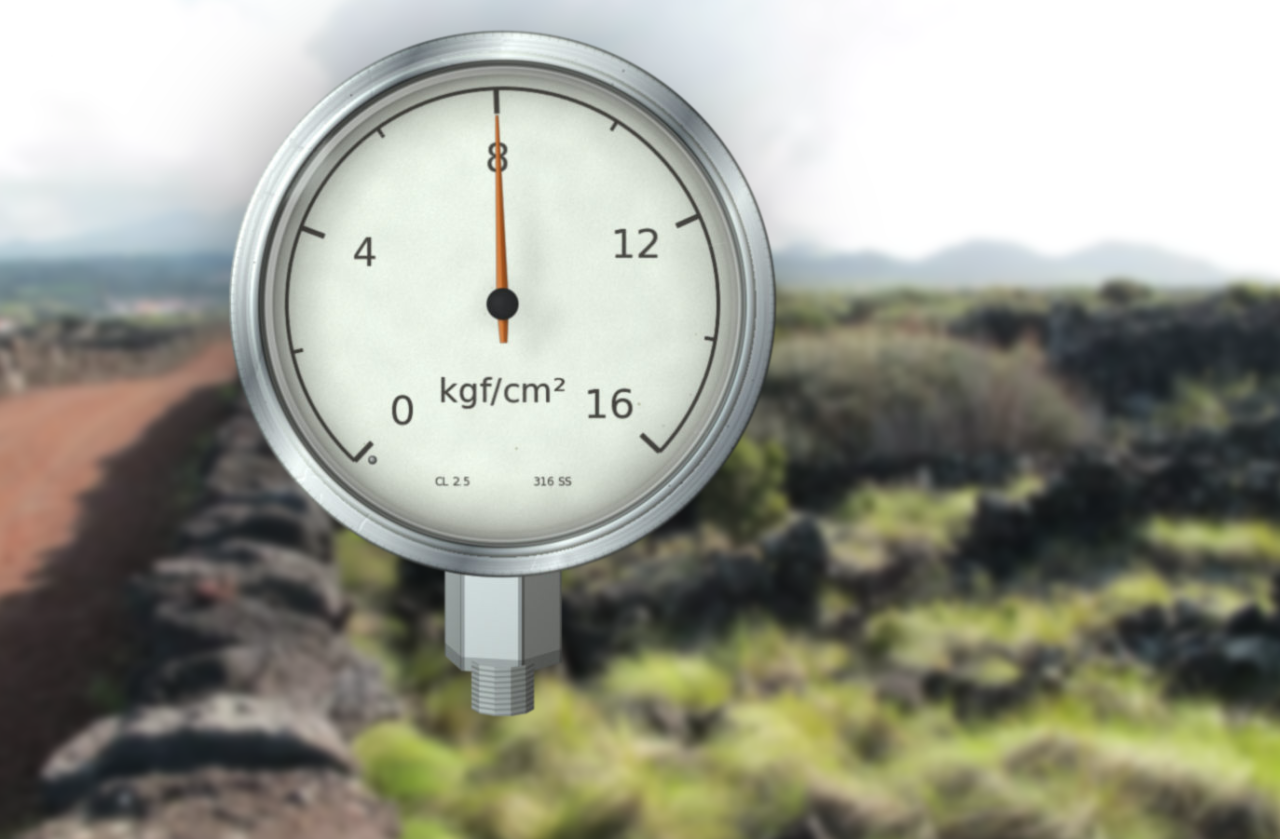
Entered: 8 kg/cm²
